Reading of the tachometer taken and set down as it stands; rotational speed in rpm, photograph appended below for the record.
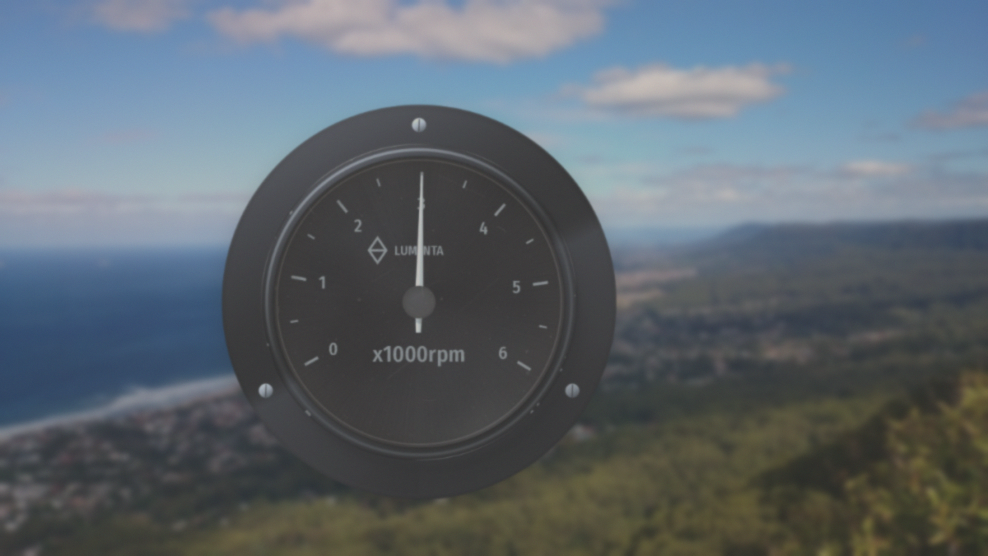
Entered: 3000 rpm
